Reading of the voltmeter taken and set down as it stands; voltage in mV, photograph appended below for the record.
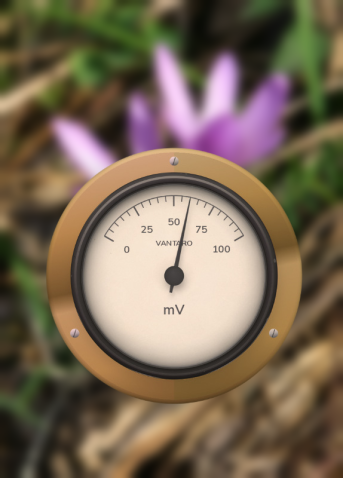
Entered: 60 mV
